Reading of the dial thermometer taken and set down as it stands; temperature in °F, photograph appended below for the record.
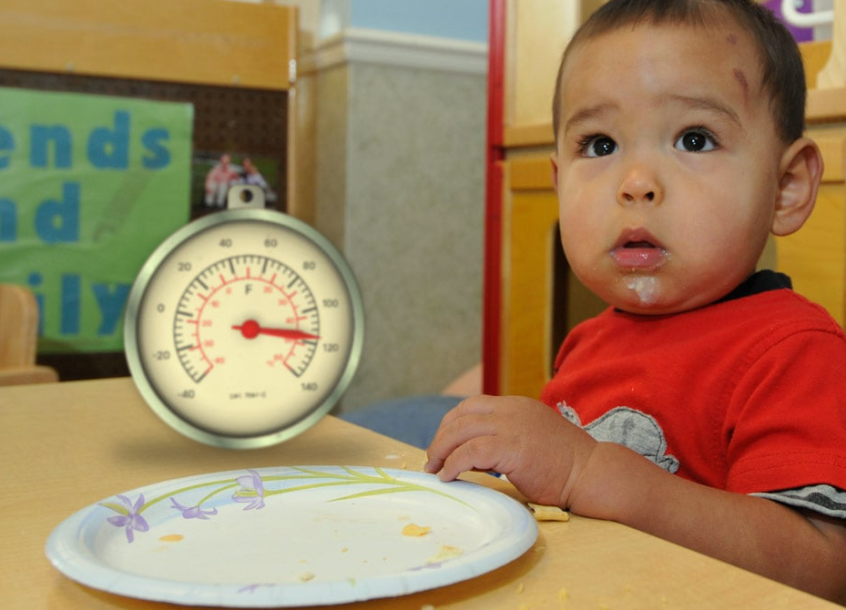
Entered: 116 °F
